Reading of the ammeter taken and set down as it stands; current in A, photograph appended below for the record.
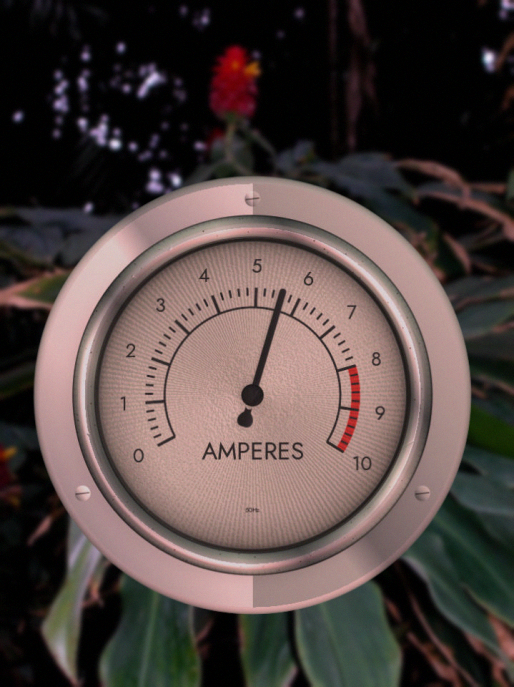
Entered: 5.6 A
